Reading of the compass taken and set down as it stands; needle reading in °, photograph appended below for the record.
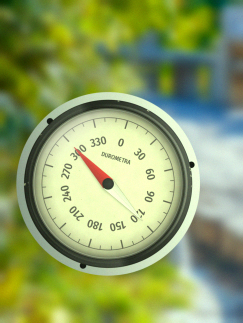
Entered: 300 °
